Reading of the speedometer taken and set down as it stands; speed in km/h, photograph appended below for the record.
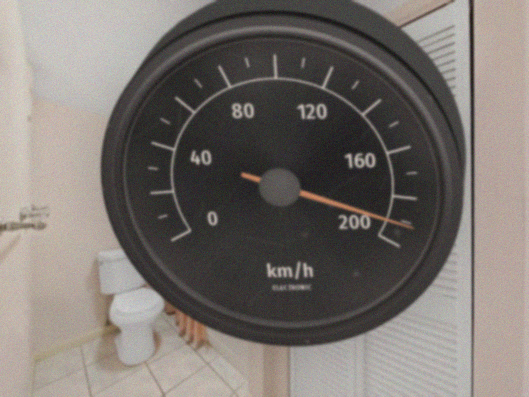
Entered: 190 km/h
